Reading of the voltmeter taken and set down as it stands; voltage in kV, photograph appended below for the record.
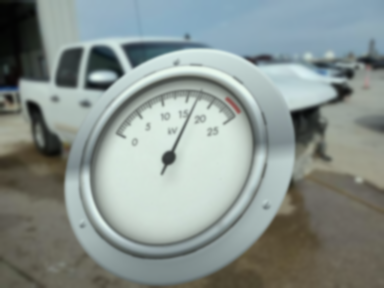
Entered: 17.5 kV
